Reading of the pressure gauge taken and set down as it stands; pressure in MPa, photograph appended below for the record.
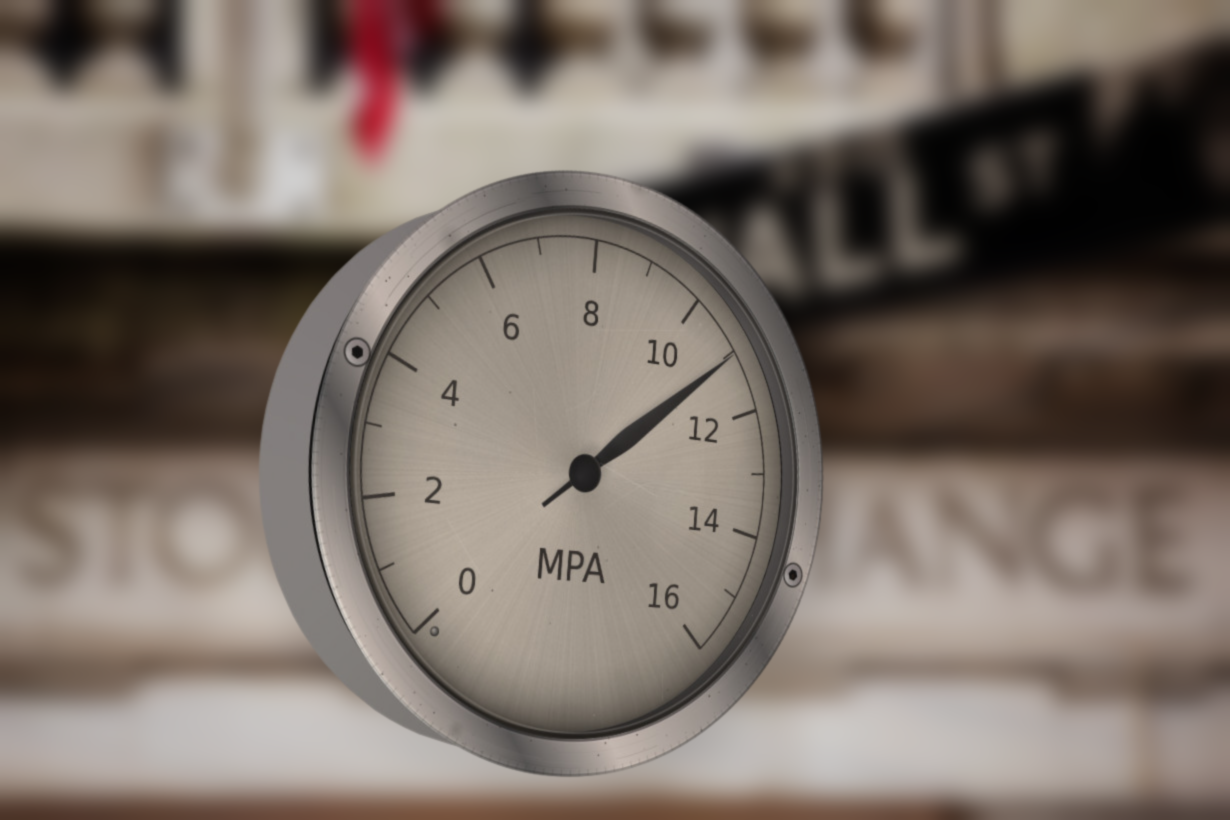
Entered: 11 MPa
